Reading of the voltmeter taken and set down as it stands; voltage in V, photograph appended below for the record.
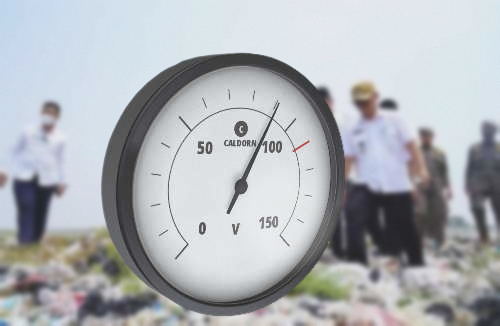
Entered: 90 V
